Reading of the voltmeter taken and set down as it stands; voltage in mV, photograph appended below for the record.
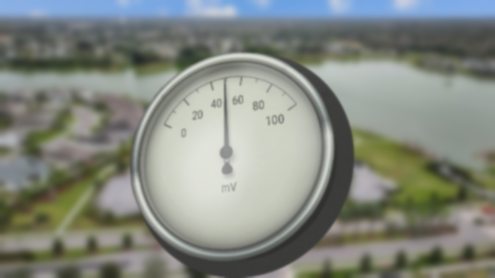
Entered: 50 mV
